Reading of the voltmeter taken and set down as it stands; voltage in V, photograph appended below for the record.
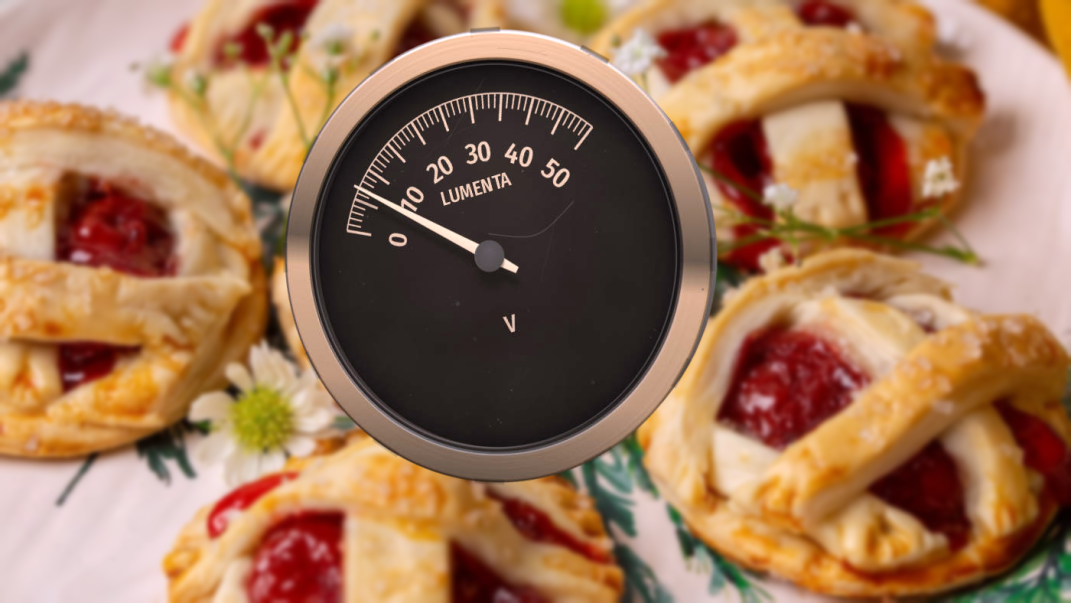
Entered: 7 V
